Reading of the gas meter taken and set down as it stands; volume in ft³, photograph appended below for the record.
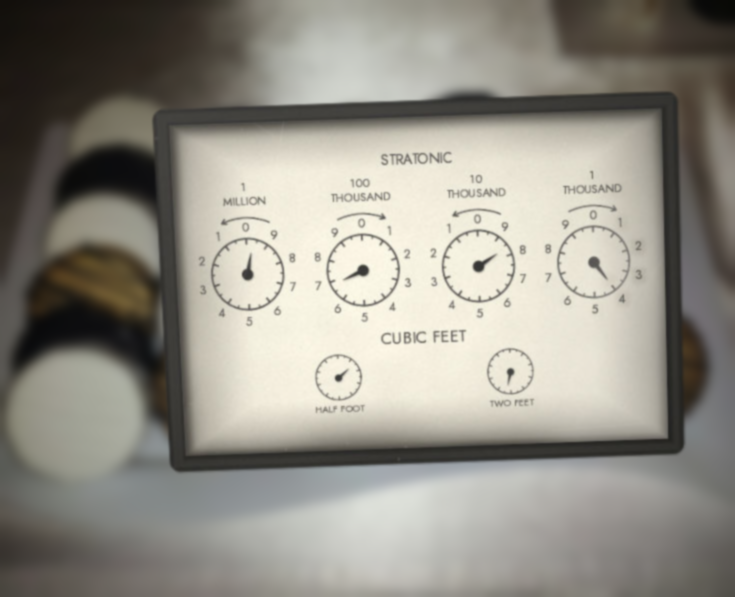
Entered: 968400 ft³
